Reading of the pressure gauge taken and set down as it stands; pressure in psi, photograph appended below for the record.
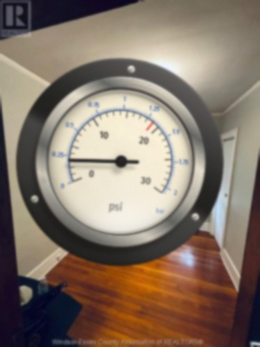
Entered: 3 psi
